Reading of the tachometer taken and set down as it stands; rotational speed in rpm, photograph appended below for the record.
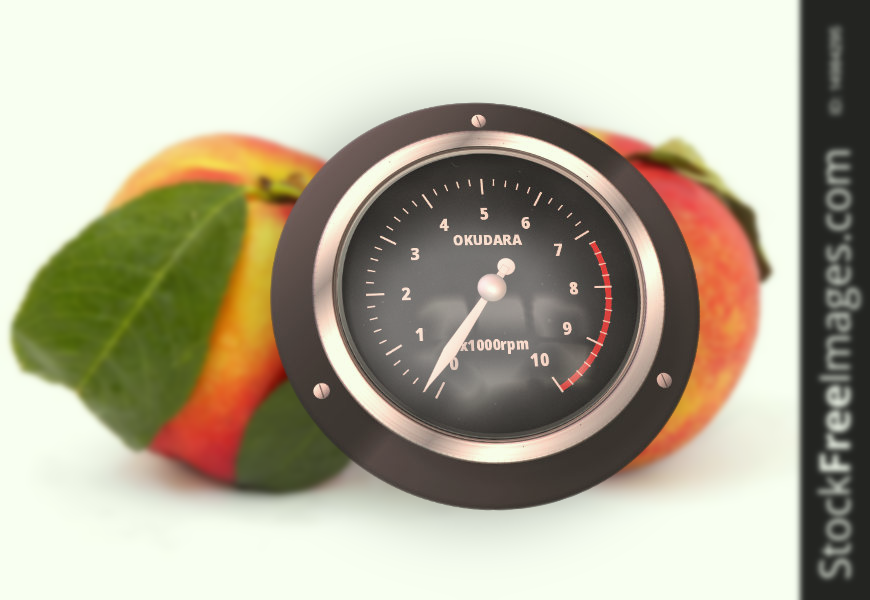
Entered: 200 rpm
